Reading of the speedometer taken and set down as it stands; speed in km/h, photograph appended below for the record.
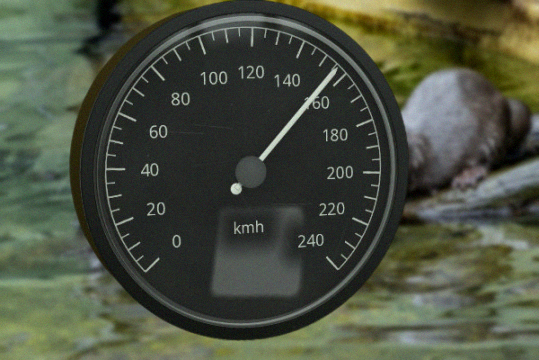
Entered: 155 km/h
